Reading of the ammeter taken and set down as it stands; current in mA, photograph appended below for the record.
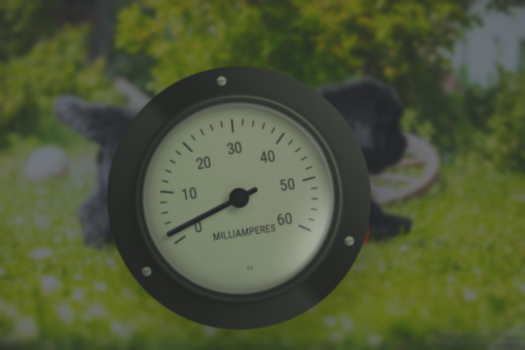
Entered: 2 mA
